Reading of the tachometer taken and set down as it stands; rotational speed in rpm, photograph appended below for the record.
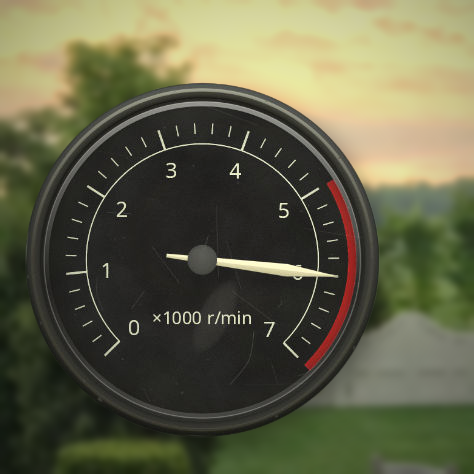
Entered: 6000 rpm
